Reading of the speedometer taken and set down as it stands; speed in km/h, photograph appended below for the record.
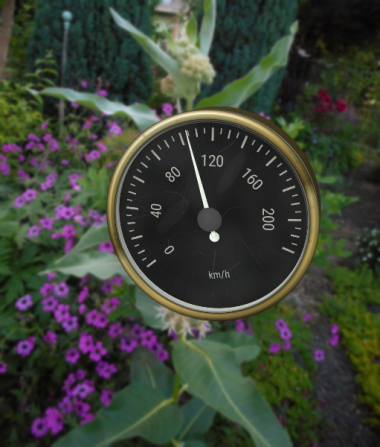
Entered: 105 km/h
